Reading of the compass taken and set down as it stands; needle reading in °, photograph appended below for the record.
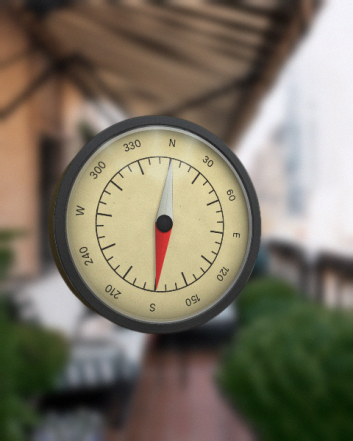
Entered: 180 °
